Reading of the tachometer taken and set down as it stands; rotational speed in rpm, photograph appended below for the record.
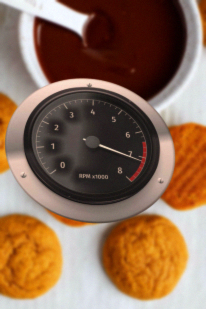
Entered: 7200 rpm
